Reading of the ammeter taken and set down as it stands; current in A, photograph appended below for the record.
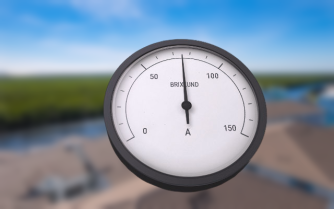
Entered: 75 A
